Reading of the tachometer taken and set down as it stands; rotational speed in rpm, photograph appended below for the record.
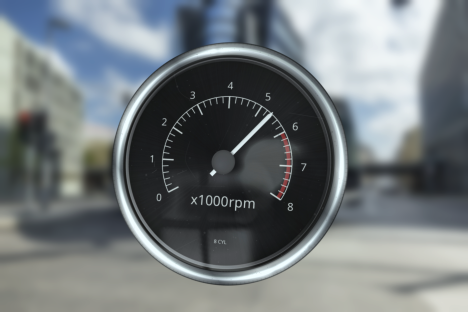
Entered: 5400 rpm
